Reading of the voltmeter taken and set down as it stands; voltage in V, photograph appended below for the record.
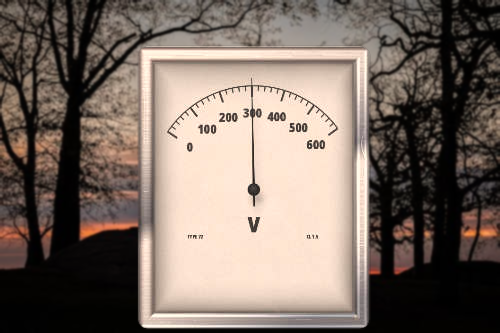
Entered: 300 V
